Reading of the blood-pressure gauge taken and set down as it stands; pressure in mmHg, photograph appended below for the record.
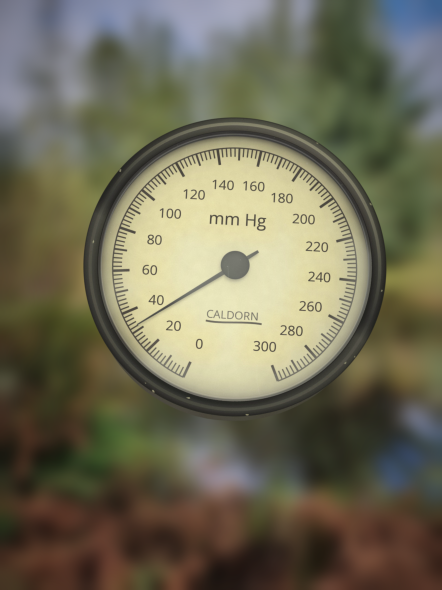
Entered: 32 mmHg
